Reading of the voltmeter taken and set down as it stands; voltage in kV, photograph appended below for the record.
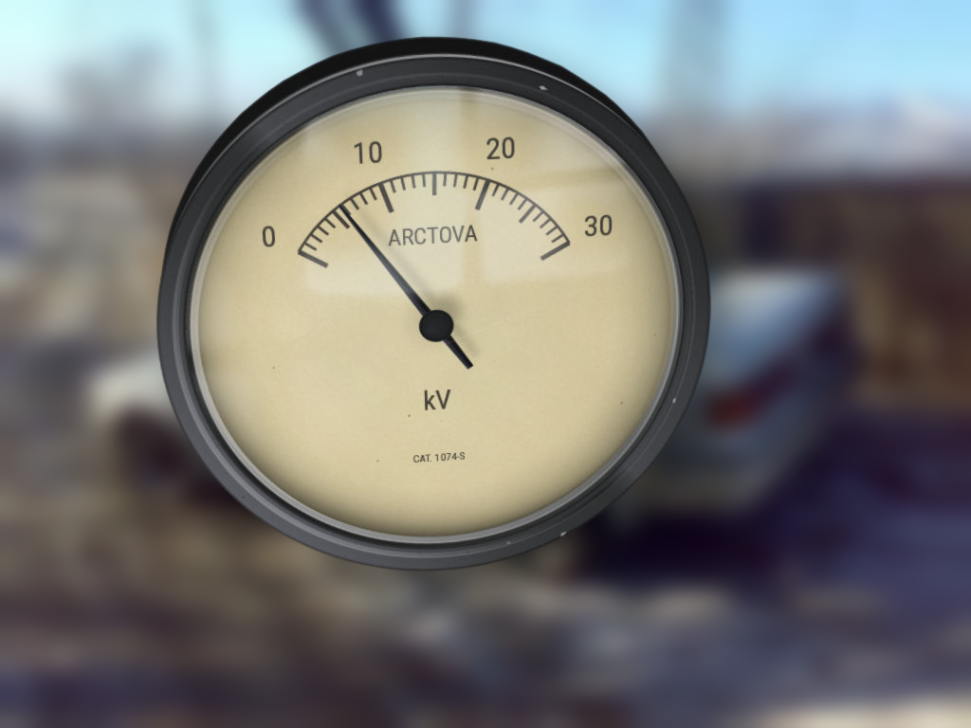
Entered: 6 kV
